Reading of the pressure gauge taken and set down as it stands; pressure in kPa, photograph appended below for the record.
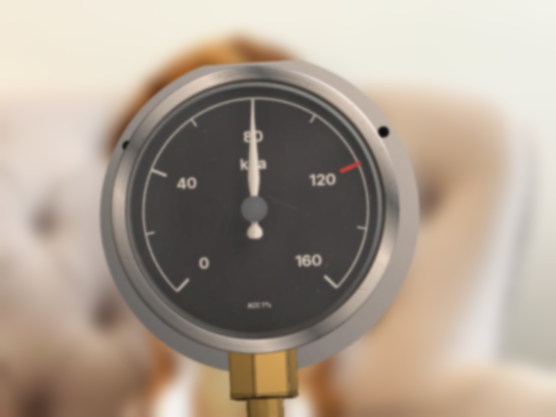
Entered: 80 kPa
